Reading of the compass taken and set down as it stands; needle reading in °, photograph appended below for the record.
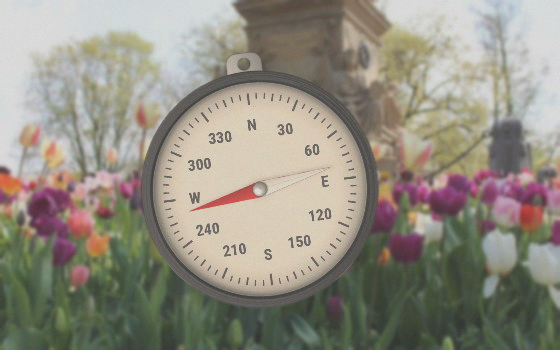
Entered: 260 °
